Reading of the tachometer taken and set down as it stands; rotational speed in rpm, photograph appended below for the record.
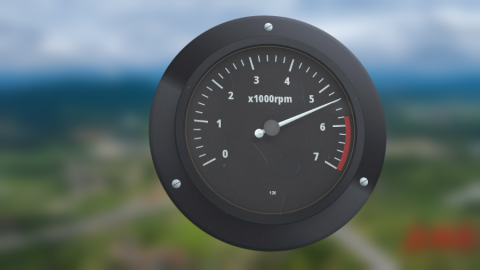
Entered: 5400 rpm
